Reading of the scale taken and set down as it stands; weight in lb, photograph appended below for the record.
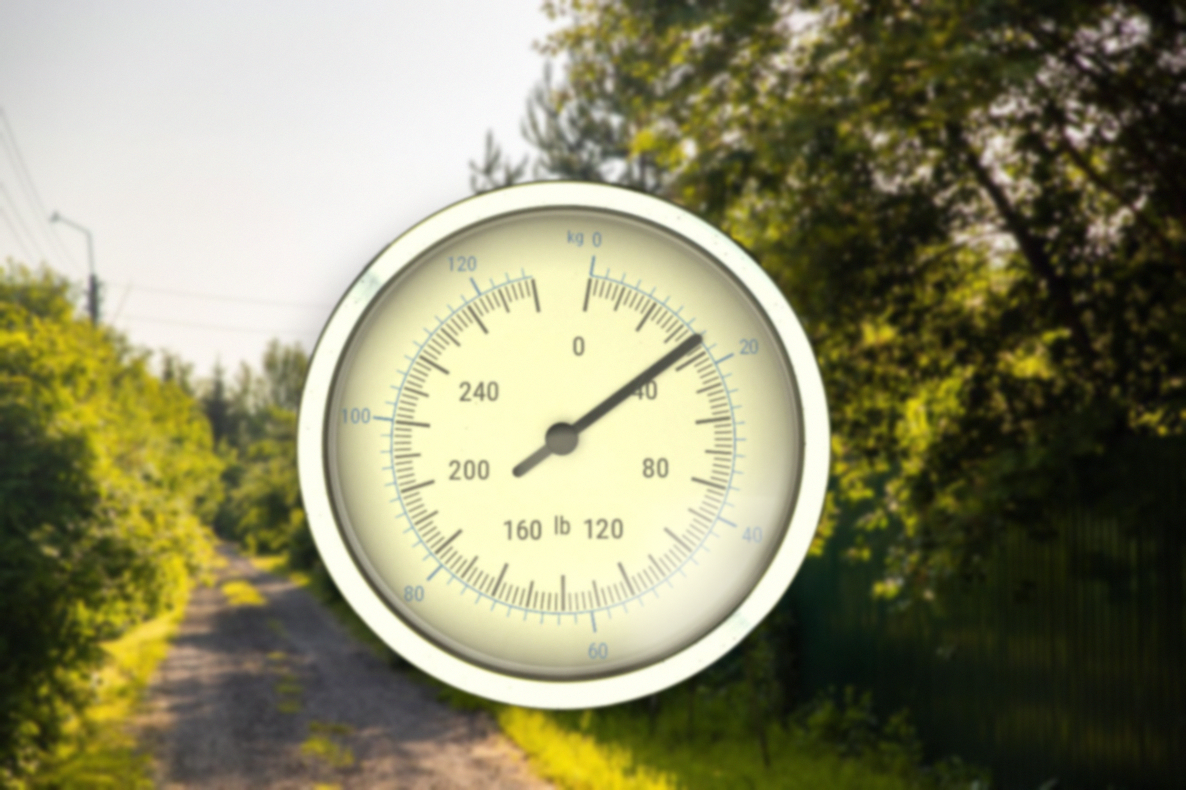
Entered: 36 lb
